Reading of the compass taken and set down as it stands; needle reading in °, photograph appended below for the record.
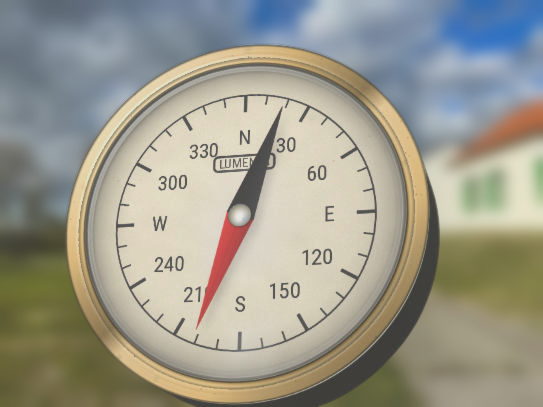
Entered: 200 °
